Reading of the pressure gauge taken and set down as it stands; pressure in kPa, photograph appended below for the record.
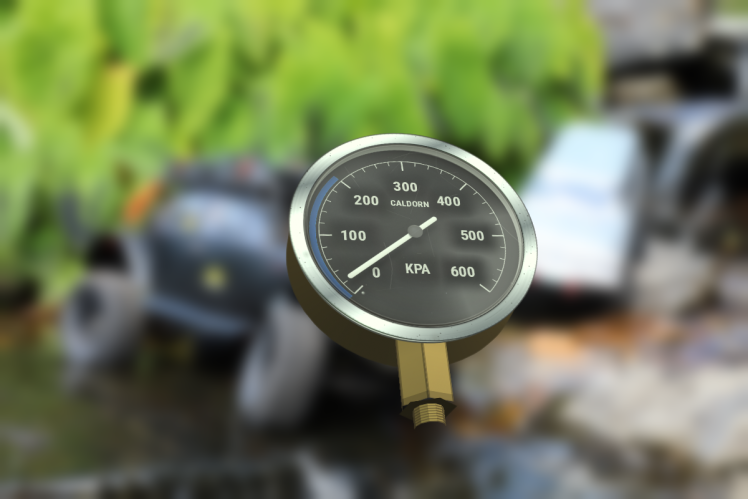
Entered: 20 kPa
